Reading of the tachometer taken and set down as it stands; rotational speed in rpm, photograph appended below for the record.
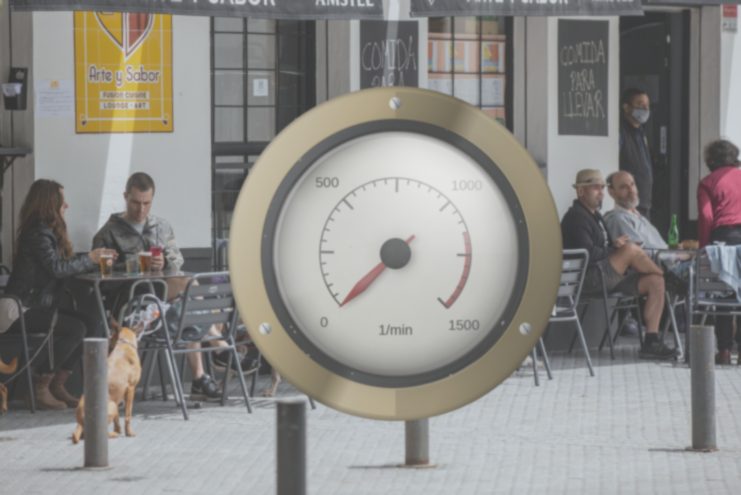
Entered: 0 rpm
